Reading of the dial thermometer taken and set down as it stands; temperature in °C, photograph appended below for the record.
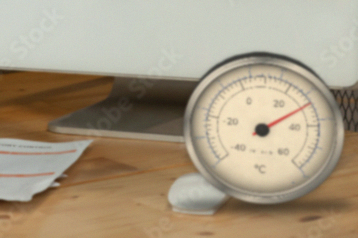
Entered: 30 °C
